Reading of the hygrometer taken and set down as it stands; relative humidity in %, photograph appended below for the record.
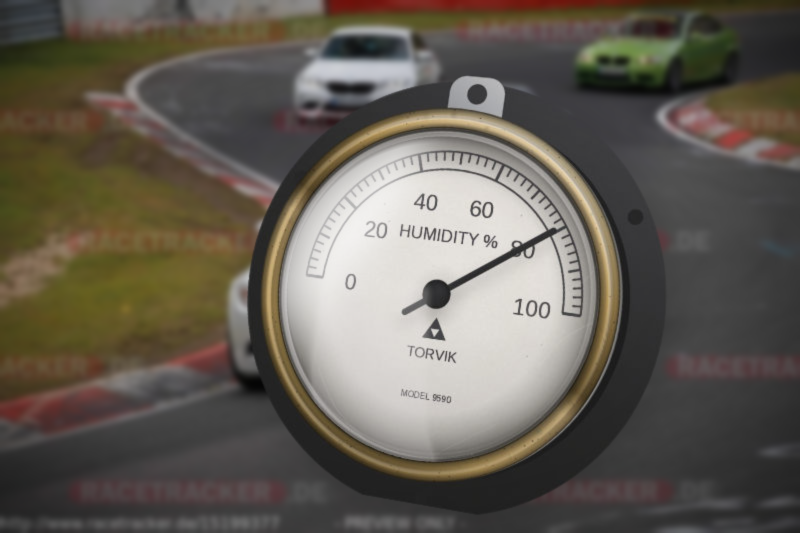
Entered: 80 %
